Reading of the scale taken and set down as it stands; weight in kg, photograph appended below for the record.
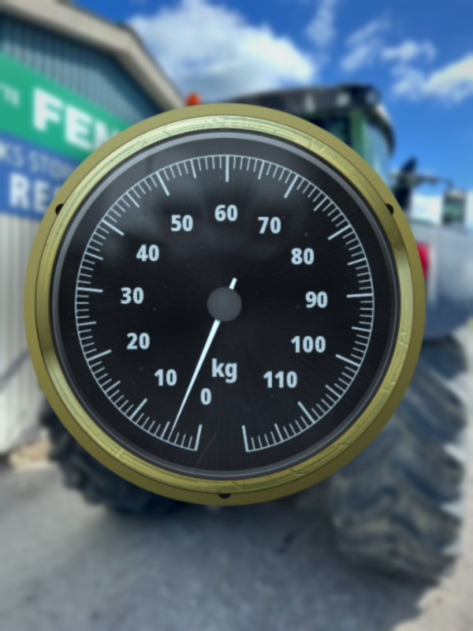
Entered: 4 kg
